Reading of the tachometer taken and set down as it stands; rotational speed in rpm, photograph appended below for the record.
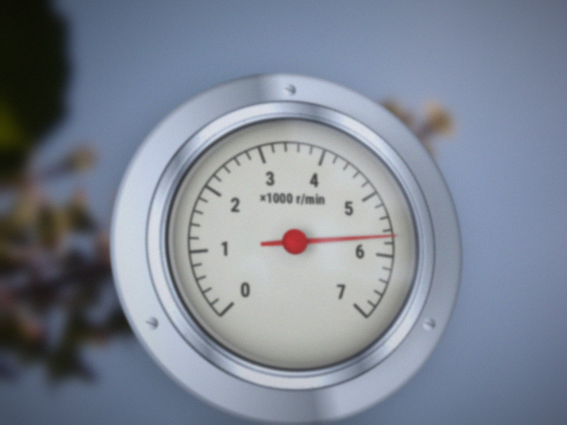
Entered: 5700 rpm
